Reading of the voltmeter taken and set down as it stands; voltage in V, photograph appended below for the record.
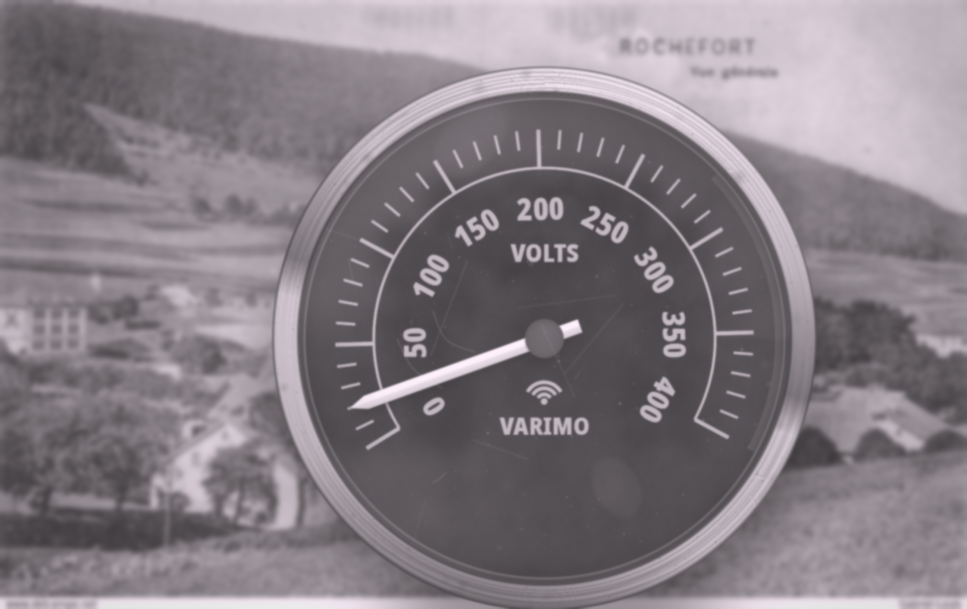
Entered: 20 V
